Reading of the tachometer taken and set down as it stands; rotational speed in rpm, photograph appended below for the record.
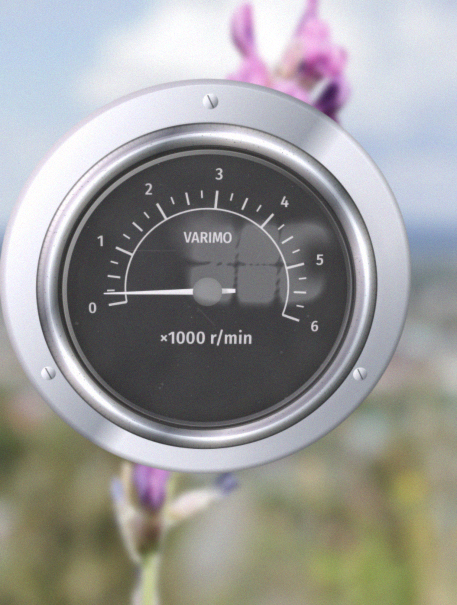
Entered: 250 rpm
